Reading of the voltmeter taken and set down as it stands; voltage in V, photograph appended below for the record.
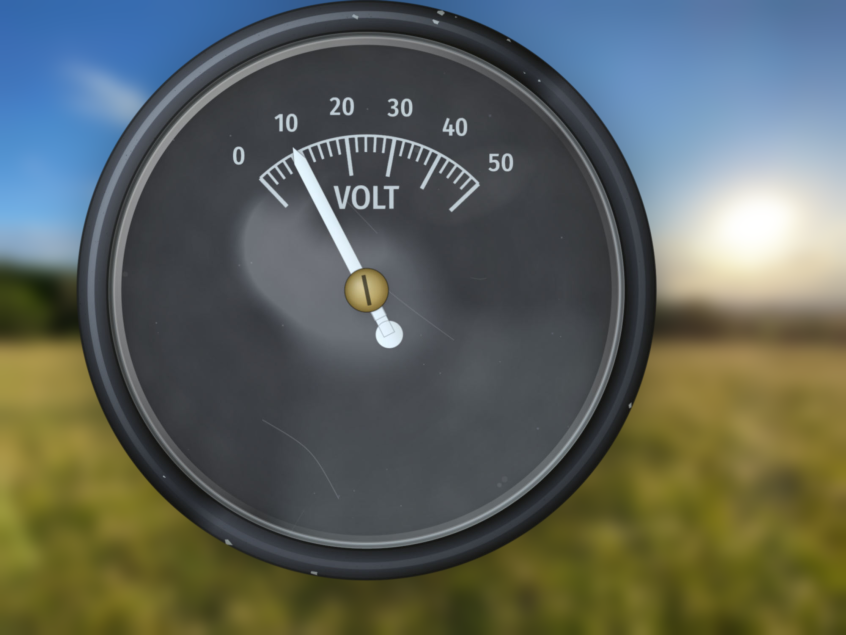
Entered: 9 V
